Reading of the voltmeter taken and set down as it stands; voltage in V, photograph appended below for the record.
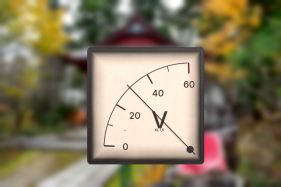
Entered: 30 V
